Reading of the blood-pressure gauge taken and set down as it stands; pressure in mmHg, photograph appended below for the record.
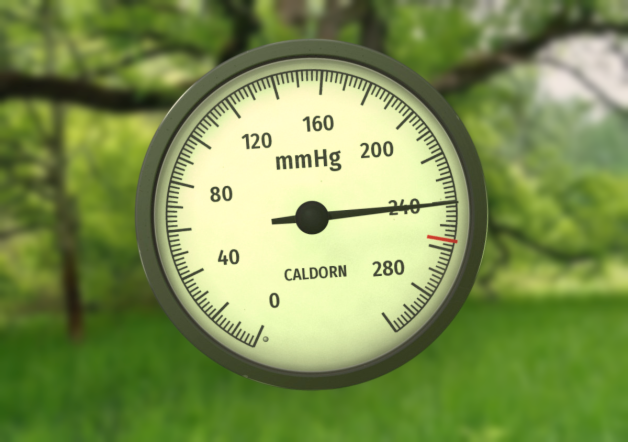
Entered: 240 mmHg
